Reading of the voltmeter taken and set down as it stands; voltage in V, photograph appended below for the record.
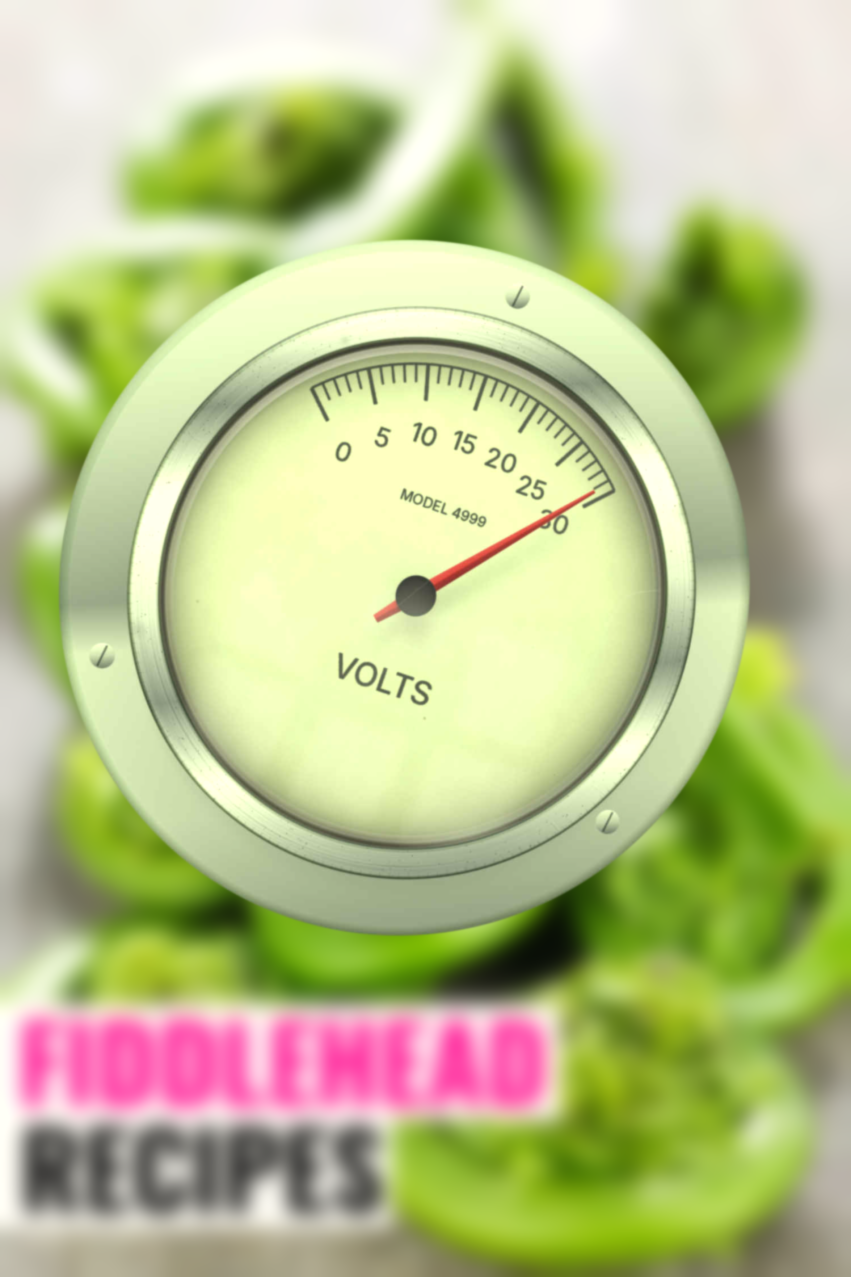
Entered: 29 V
